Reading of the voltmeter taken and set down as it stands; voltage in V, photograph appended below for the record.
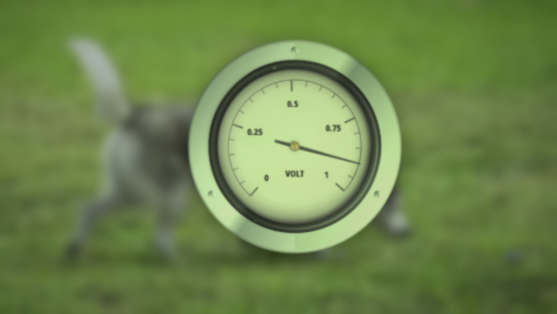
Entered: 0.9 V
